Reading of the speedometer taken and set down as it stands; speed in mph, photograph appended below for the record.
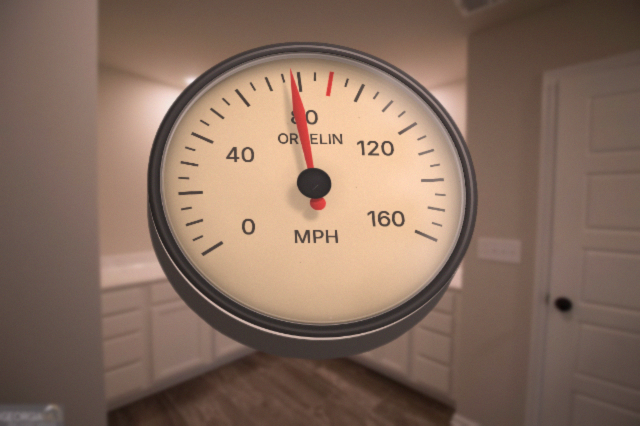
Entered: 77.5 mph
